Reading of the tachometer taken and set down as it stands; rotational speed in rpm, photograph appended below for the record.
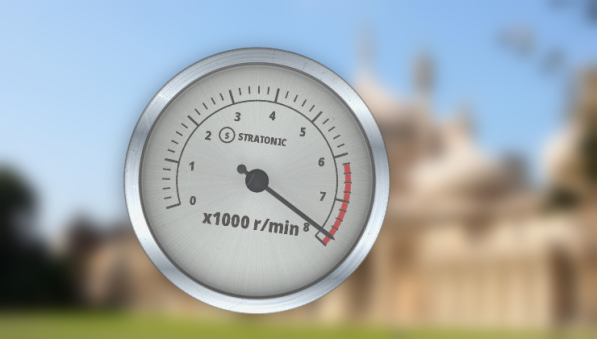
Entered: 7800 rpm
